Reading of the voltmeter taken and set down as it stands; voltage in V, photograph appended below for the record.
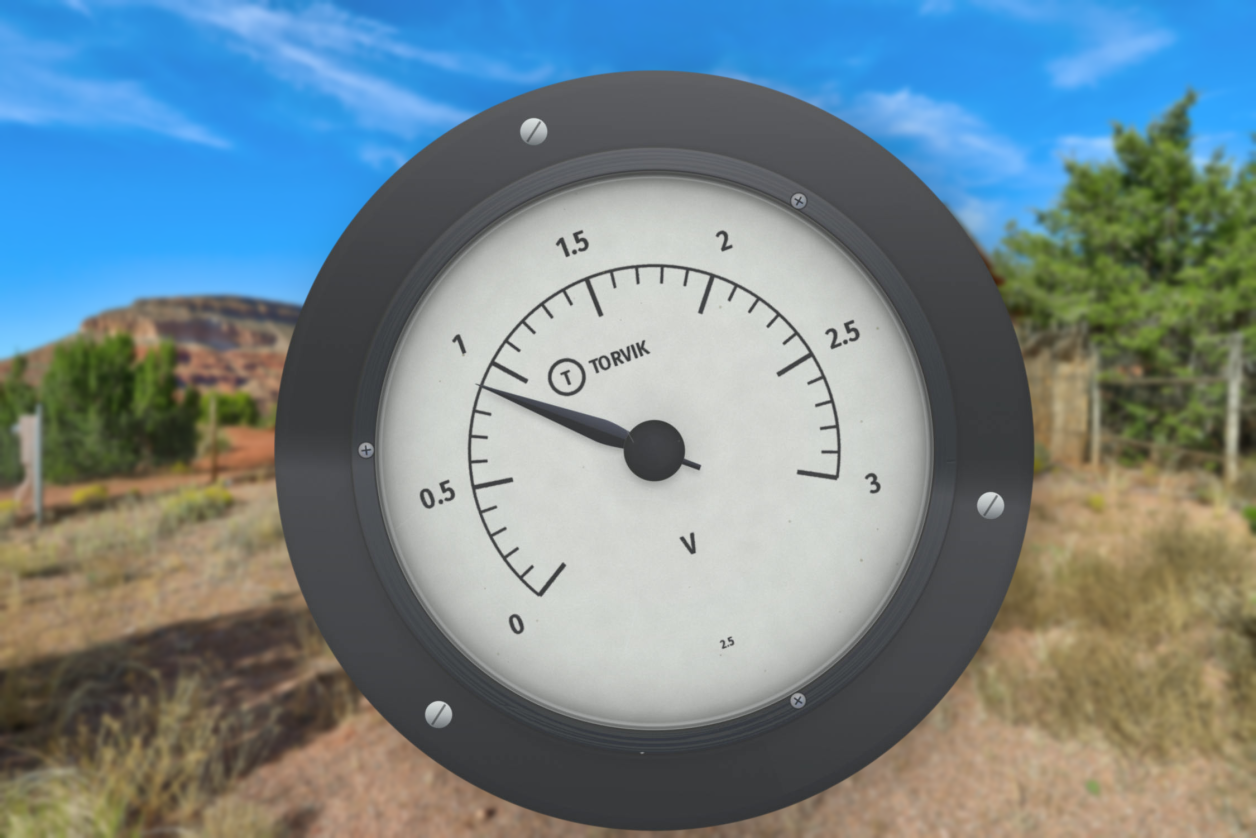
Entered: 0.9 V
